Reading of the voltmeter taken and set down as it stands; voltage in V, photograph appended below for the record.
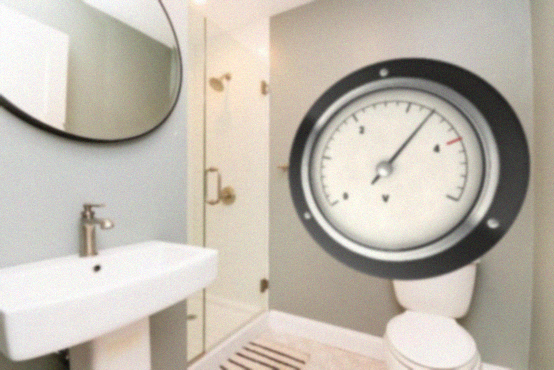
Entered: 3.4 V
